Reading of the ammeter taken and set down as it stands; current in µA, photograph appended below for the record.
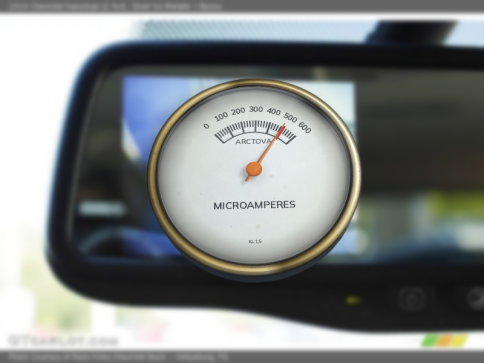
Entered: 500 µA
